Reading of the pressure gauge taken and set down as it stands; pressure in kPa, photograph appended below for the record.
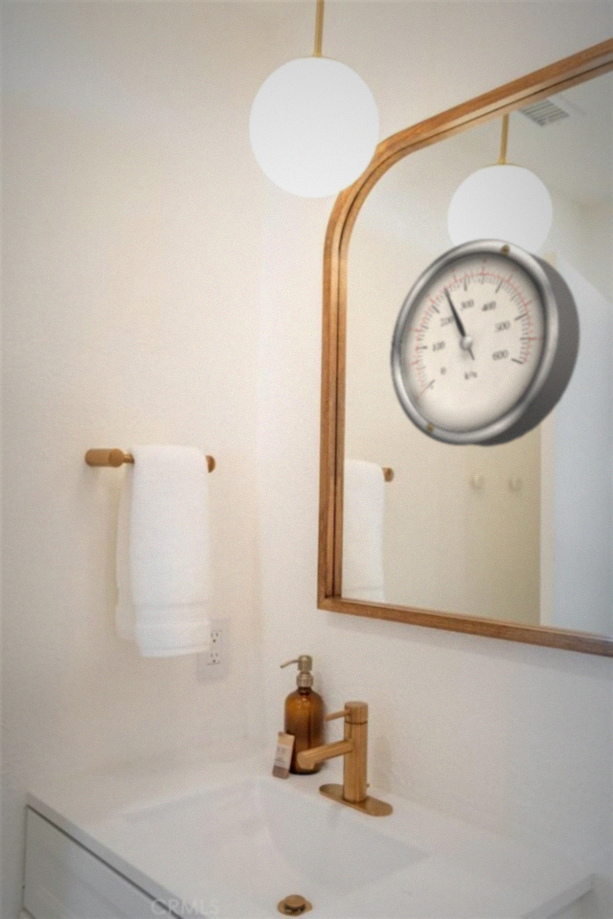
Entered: 250 kPa
